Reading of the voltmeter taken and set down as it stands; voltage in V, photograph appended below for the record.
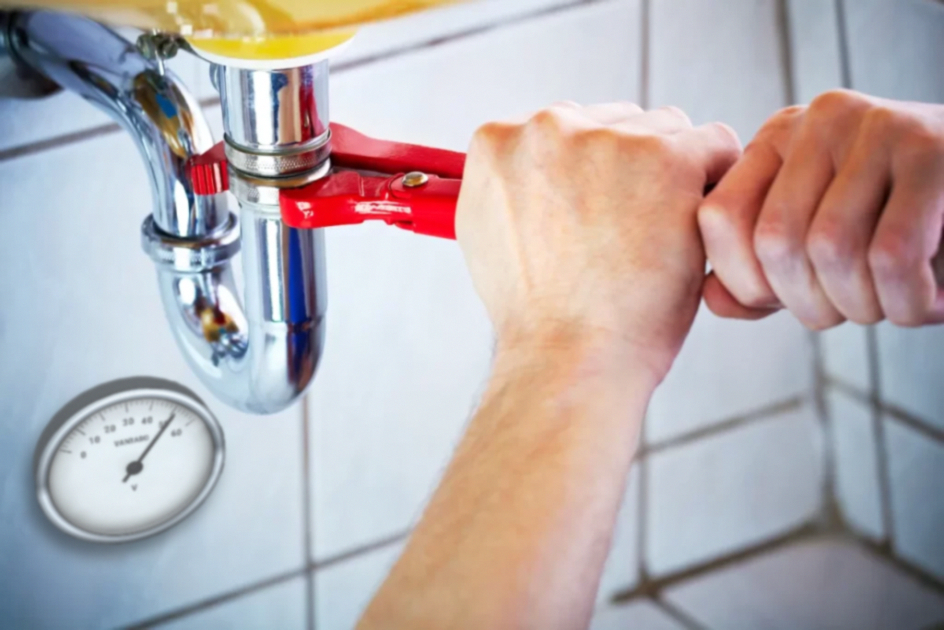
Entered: 50 V
